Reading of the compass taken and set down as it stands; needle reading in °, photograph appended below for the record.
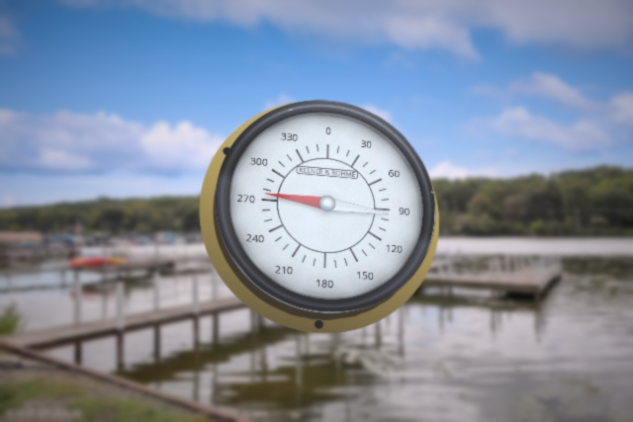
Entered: 275 °
